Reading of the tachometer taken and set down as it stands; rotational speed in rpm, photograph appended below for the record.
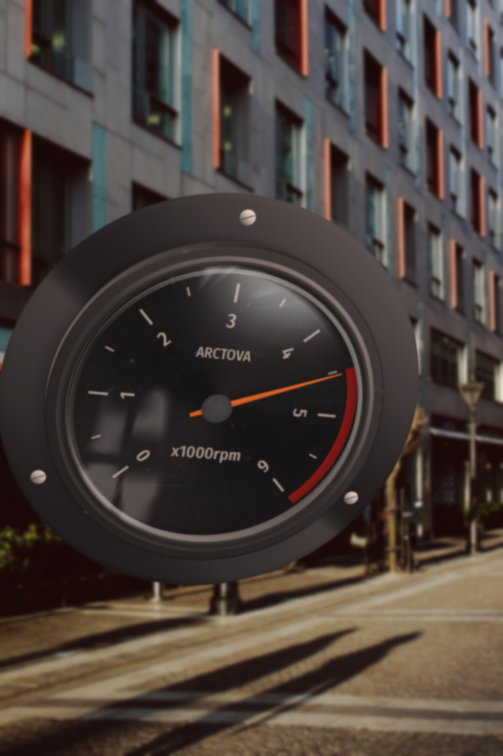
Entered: 4500 rpm
